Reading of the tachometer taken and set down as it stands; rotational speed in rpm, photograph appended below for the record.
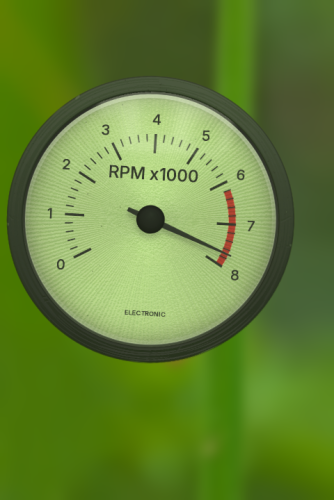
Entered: 7700 rpm
